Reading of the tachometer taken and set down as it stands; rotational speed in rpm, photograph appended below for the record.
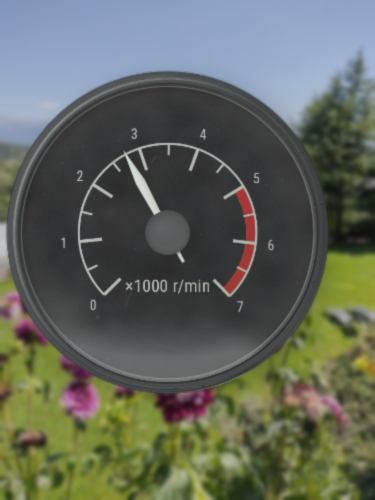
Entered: 2750 rpm
